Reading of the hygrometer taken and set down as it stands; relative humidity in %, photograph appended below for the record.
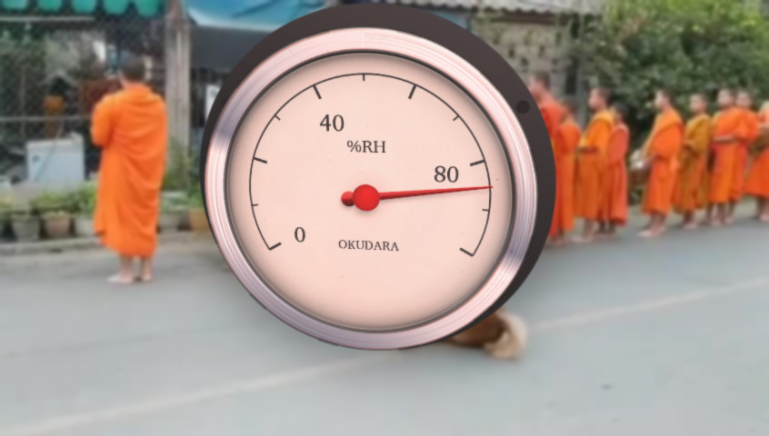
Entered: 85 %
